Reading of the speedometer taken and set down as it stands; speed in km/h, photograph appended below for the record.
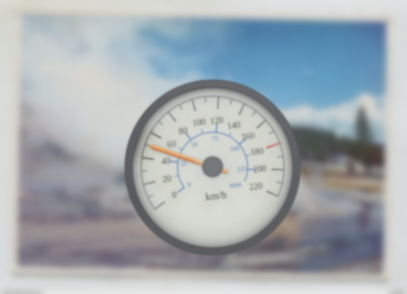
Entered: 50 km/h
